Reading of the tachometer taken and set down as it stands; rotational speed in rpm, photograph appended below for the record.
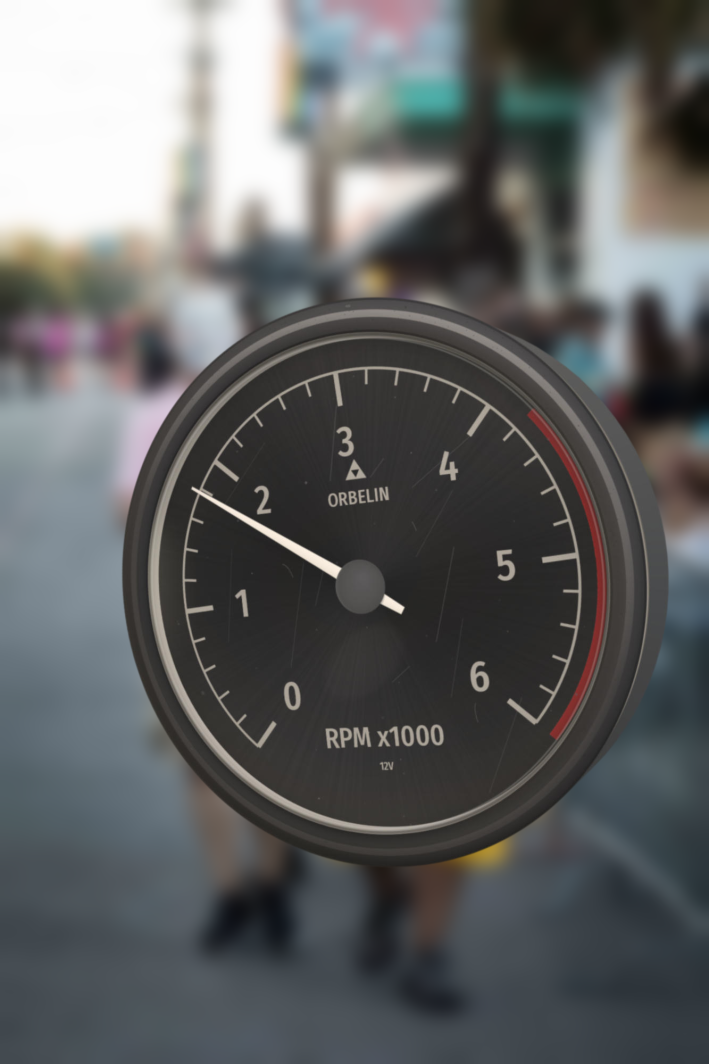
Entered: 1800 rpm
